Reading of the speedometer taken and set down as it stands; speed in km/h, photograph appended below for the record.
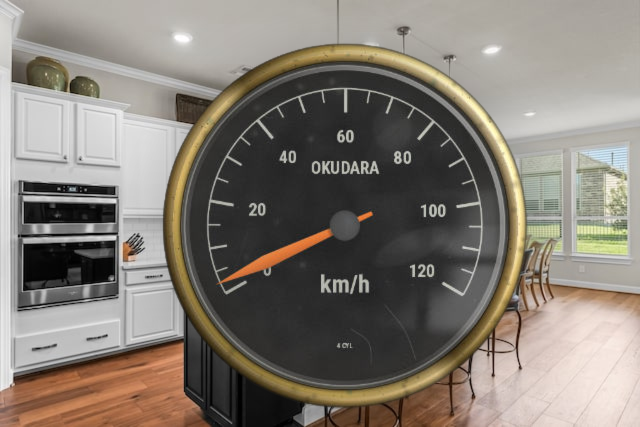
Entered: 2.5 km/h
